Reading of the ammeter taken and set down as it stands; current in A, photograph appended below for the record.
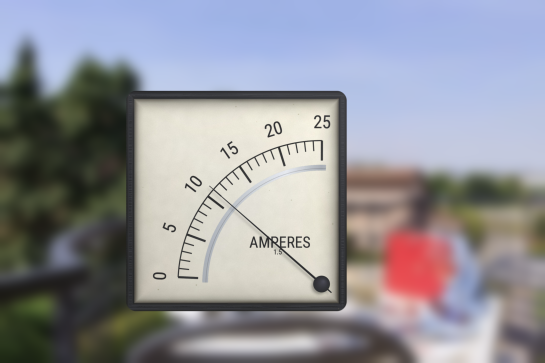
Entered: 11 A
